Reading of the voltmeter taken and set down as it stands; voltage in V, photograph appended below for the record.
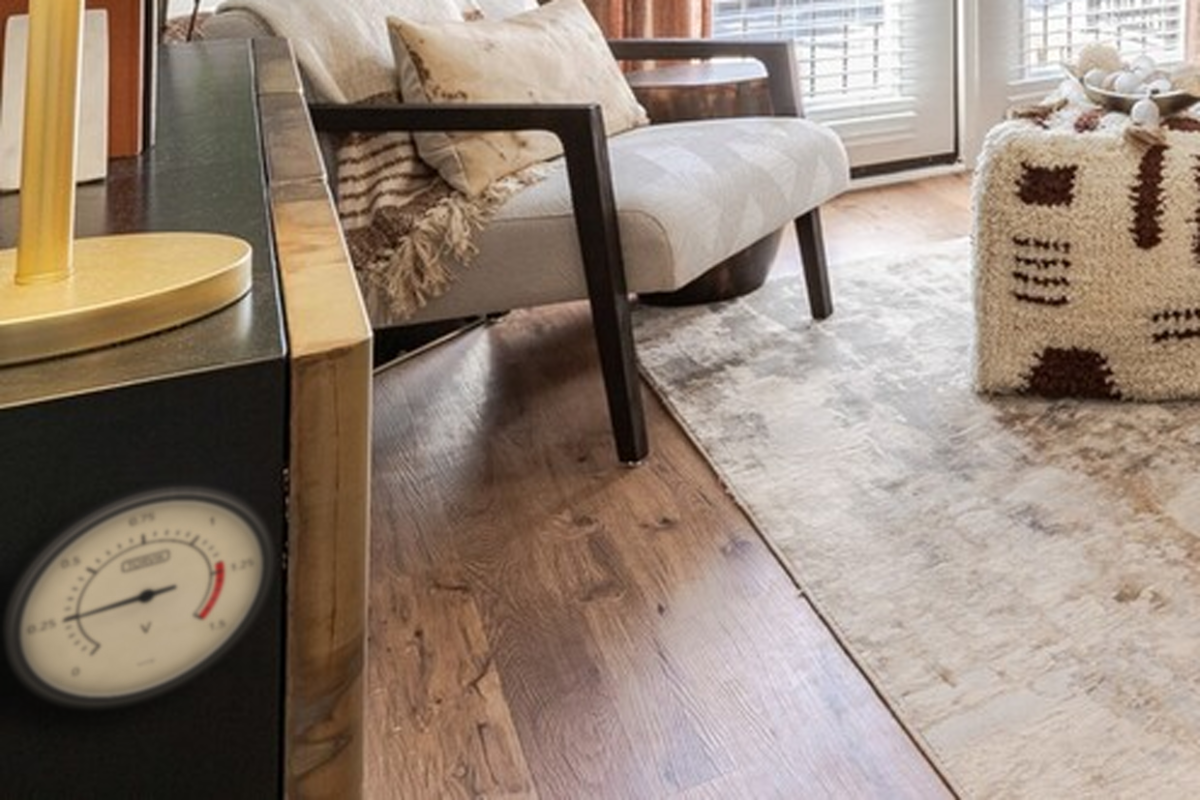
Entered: 0.25 V
